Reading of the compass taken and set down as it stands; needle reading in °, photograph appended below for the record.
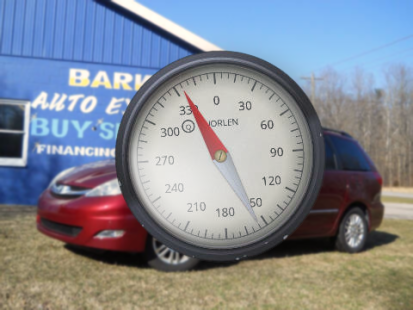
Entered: 335 °
